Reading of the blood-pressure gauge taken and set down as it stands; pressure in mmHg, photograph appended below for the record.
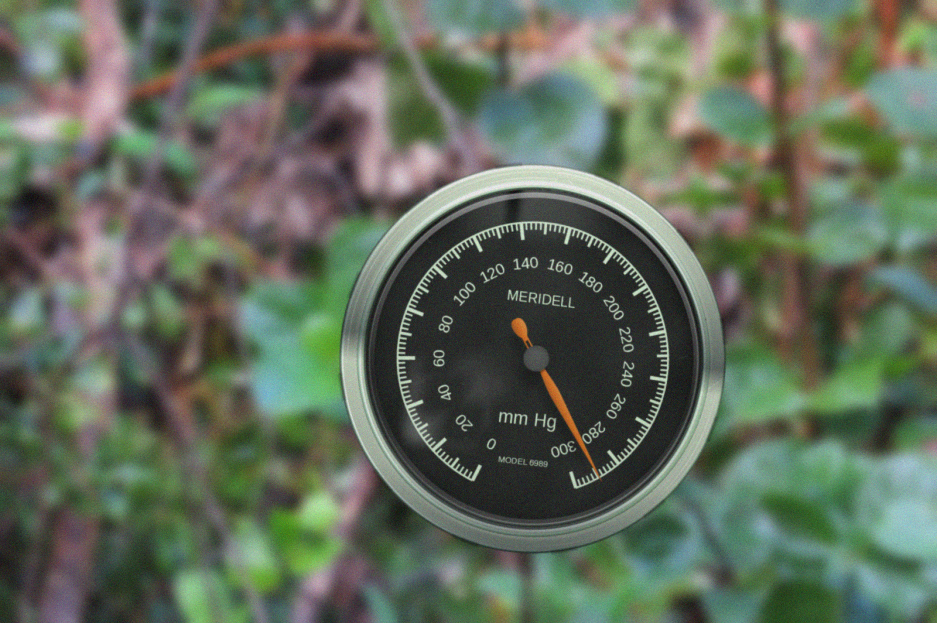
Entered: 290 mmHg
